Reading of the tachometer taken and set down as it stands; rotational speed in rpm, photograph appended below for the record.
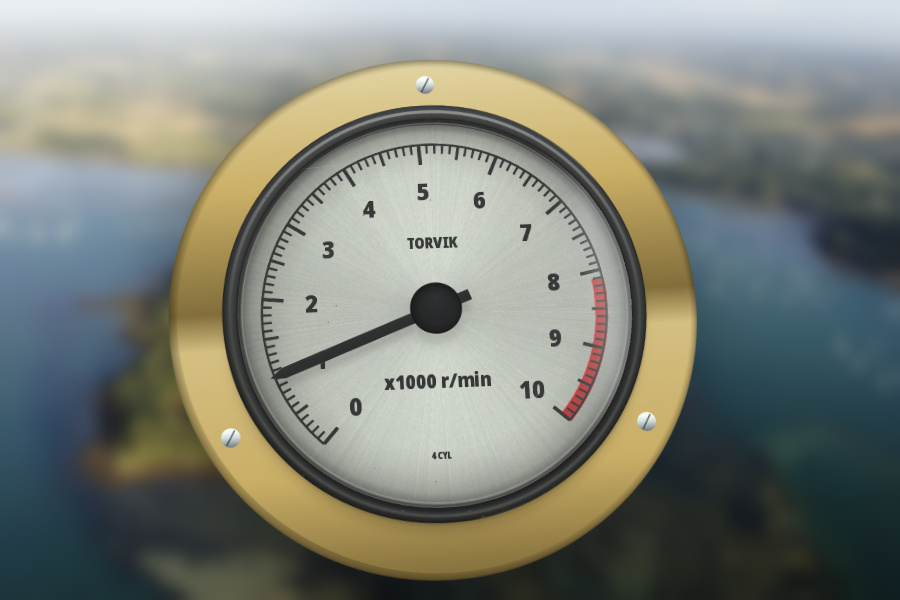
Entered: 1000 rpm
